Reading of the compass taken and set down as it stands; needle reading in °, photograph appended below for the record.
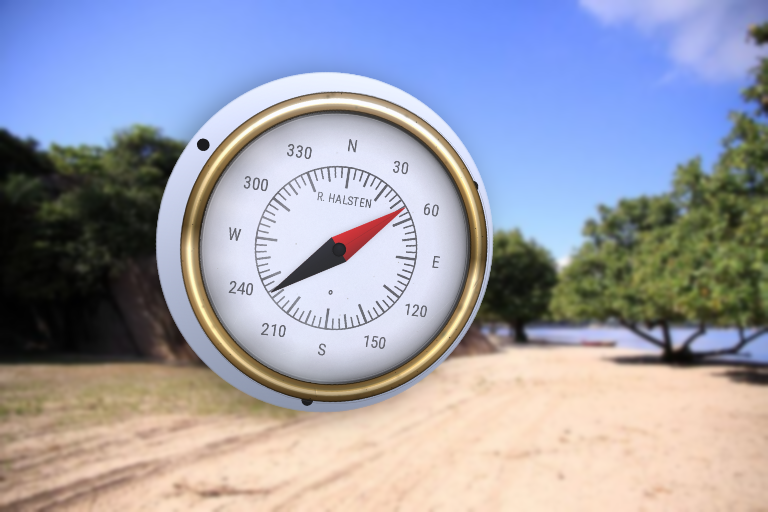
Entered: 50 °
